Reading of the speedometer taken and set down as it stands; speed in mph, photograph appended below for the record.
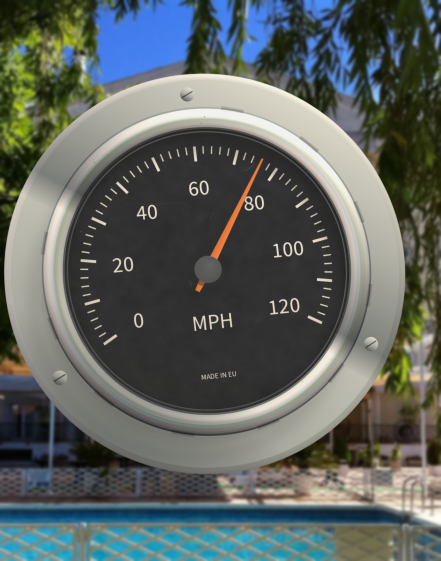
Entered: 76 mph
